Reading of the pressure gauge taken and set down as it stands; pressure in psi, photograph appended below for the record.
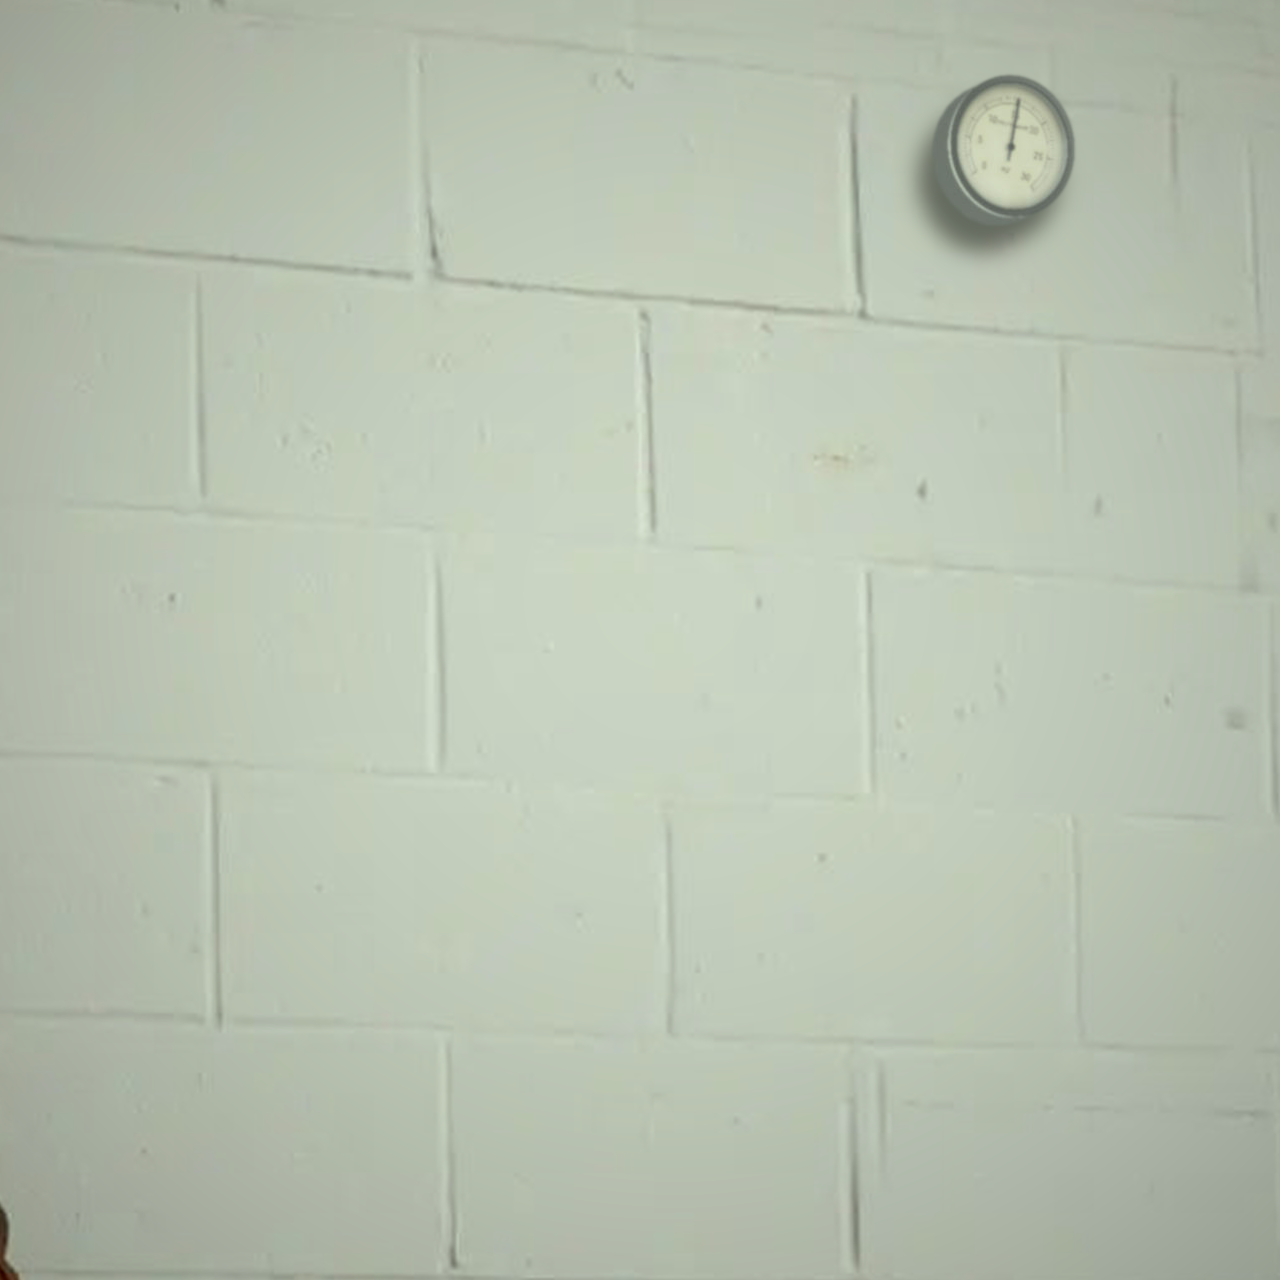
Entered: 15 psi
